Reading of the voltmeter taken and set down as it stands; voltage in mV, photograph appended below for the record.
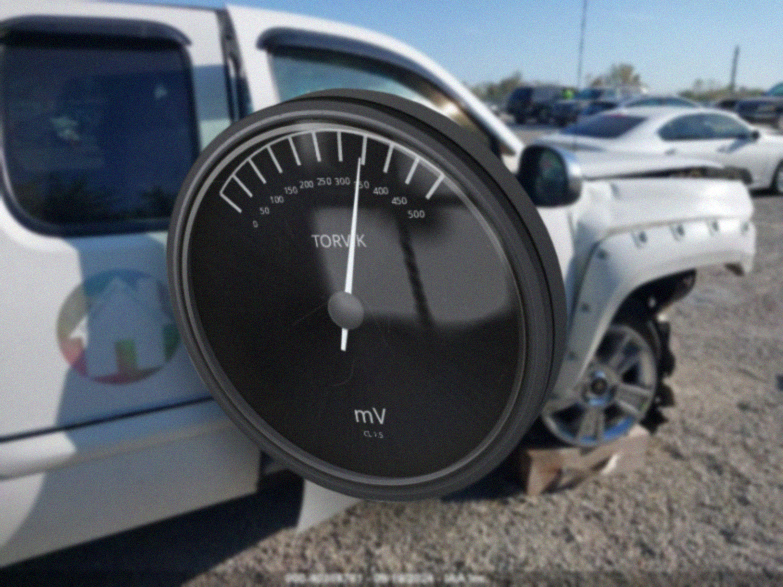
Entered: 350 mV
